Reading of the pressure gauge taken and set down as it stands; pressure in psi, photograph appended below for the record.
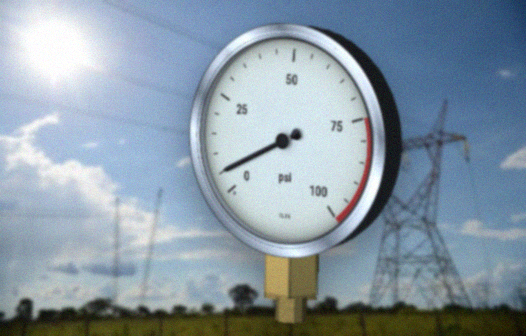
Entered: 5 psi
